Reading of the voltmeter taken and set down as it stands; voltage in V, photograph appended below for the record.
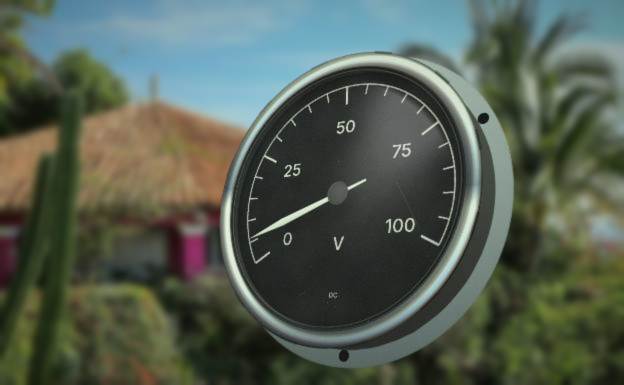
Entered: 5 V
